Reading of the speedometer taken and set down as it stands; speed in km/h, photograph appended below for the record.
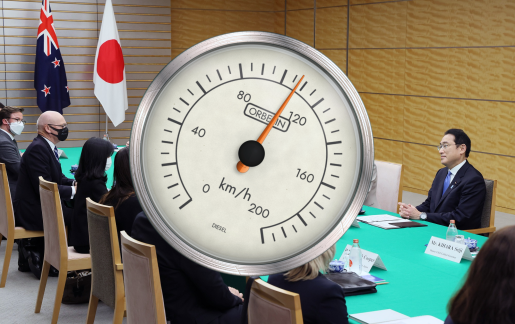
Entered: 107.5 km/h
